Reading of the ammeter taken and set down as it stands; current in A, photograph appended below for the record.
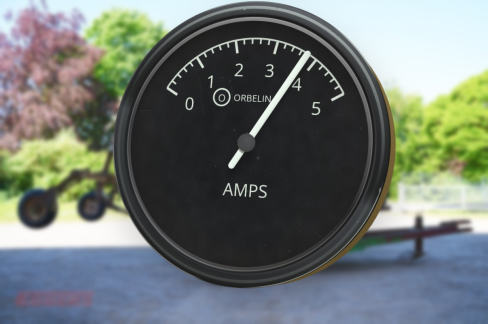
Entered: 3.8 A
